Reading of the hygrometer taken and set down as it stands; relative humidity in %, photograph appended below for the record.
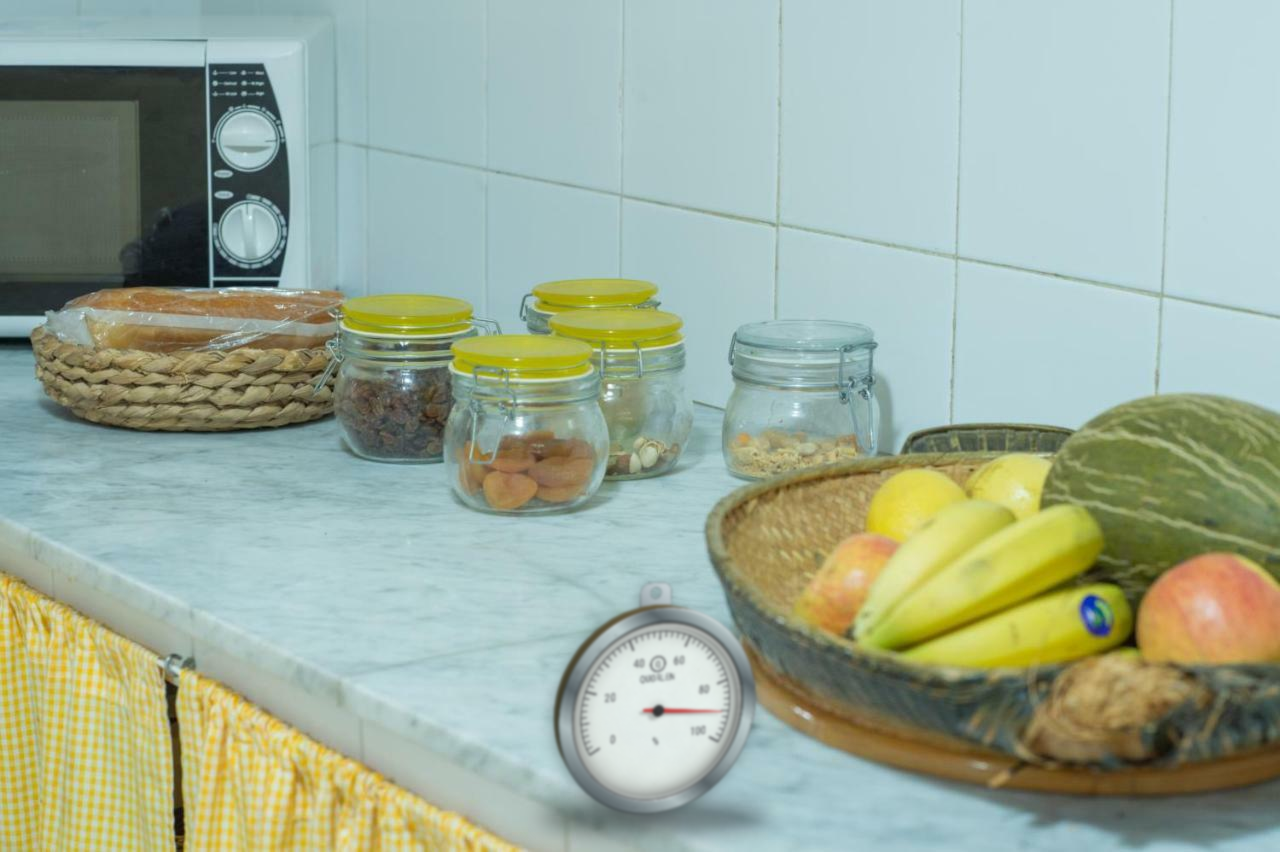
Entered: 90 %
